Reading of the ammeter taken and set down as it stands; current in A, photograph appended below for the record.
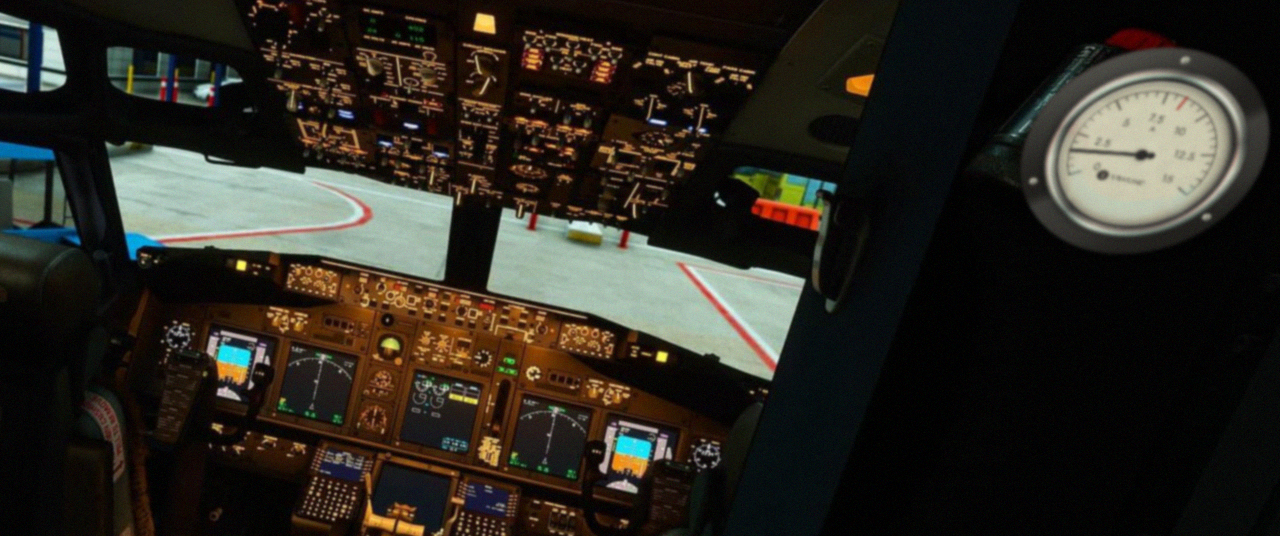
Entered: 1.5 A
